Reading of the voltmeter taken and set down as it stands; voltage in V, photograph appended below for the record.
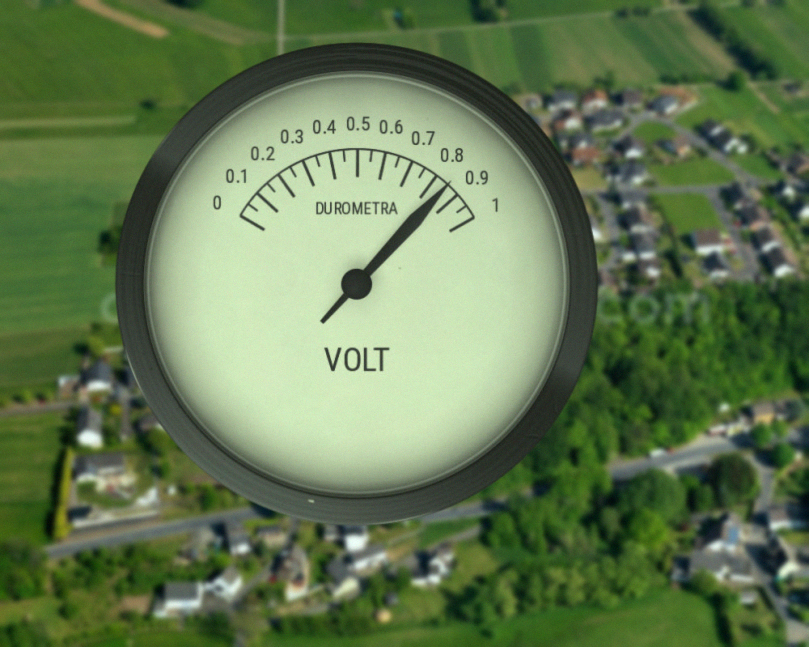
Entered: 0.85 V
